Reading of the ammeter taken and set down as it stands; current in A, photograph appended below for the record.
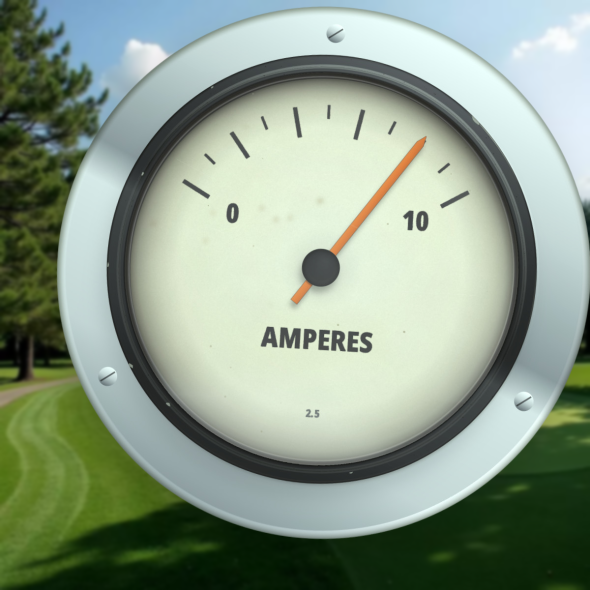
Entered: 8 A
